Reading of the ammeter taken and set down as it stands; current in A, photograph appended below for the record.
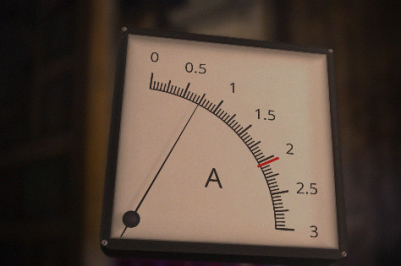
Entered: 0.75 A
